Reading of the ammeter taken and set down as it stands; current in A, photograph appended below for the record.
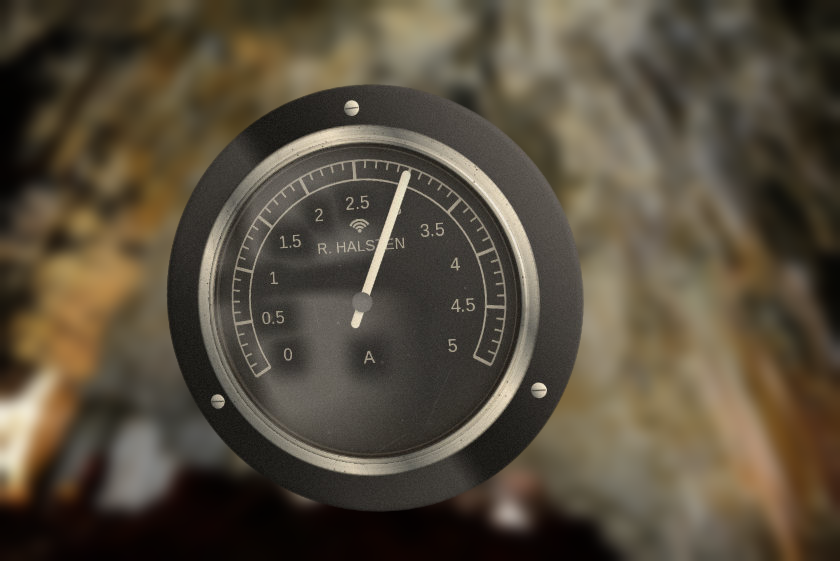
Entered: 3 A
